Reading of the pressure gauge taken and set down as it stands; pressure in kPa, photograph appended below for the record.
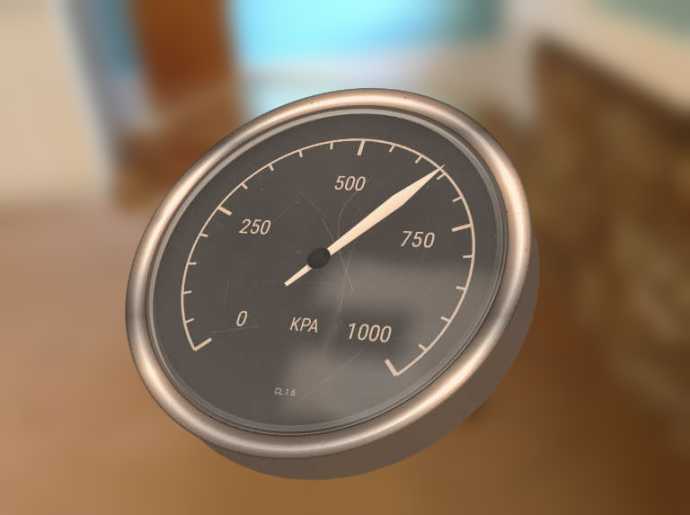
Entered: 650 kPa
